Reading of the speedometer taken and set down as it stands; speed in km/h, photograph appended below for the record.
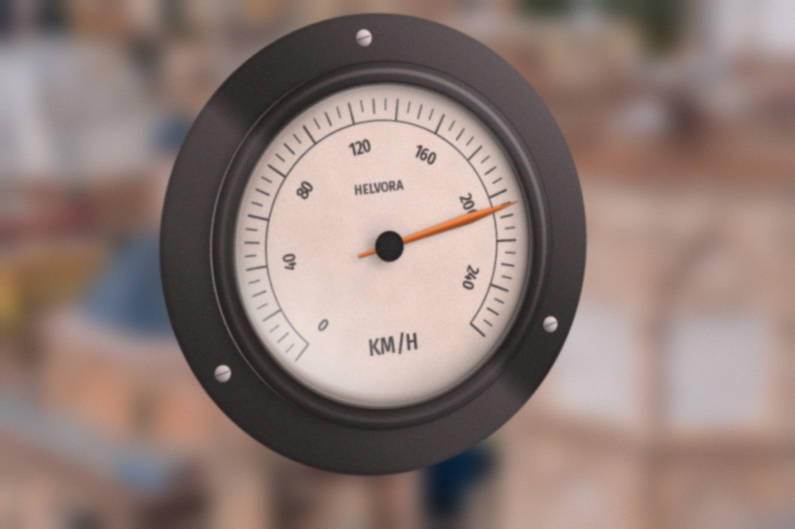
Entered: 205 km/h
